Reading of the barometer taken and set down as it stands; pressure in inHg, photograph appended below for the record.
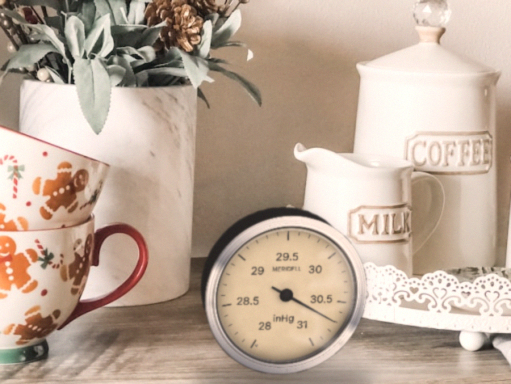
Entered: 30.7 inHg
